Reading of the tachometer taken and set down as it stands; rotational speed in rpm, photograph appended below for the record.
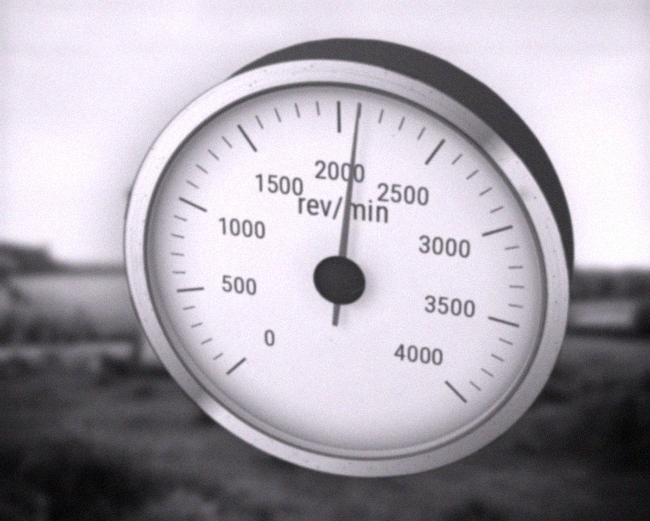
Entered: 2100 rpm
